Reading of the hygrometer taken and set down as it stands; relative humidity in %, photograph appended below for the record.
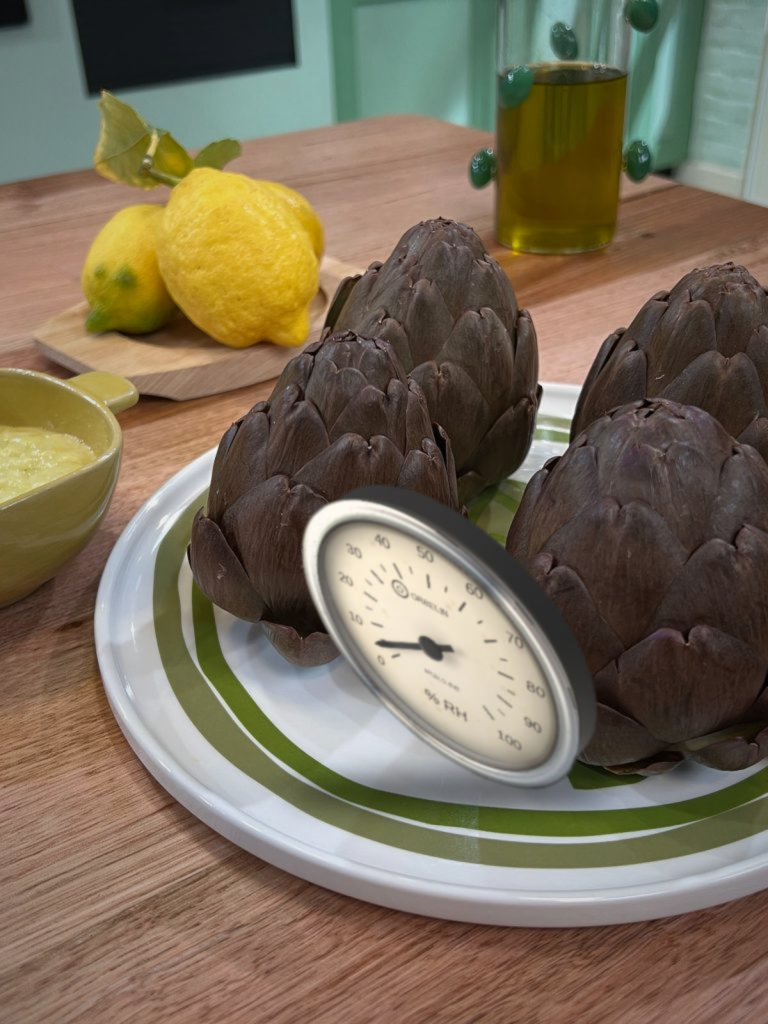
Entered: 5 %
